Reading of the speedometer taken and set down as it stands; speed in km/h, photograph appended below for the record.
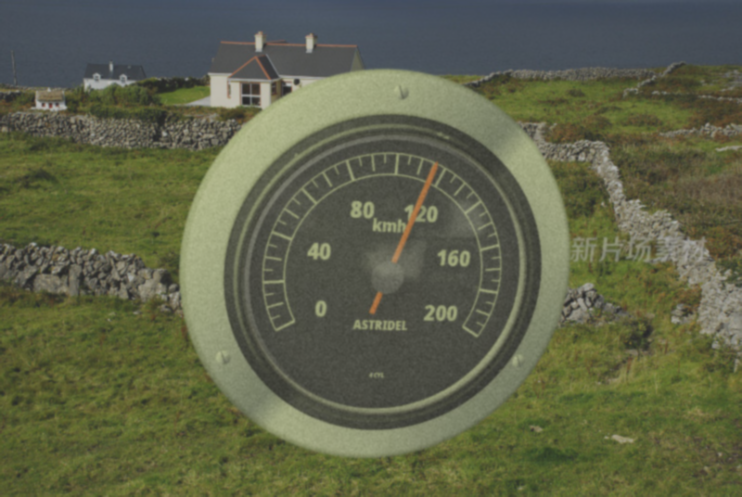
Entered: 115 km/h
